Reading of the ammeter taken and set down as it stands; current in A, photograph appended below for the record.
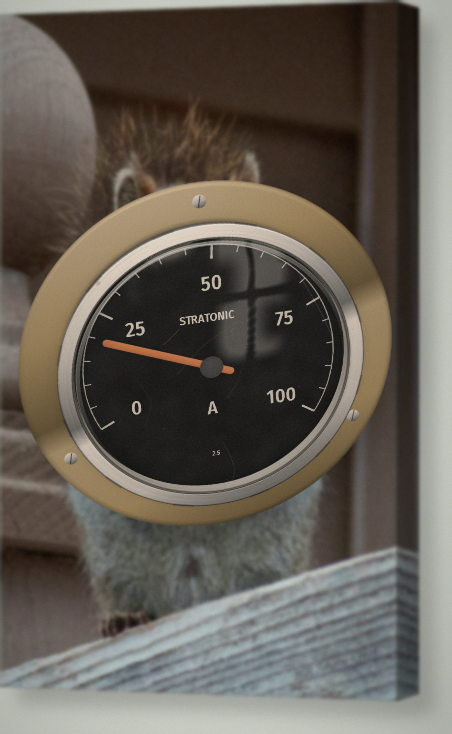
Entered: 20 A
